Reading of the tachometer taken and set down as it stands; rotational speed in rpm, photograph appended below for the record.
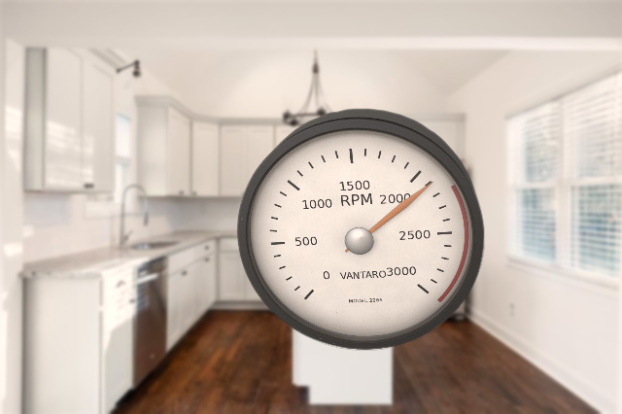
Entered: 2100 rpm
